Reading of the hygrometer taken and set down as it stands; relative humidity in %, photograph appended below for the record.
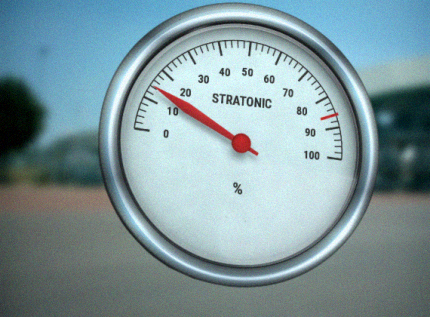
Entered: 14 %
